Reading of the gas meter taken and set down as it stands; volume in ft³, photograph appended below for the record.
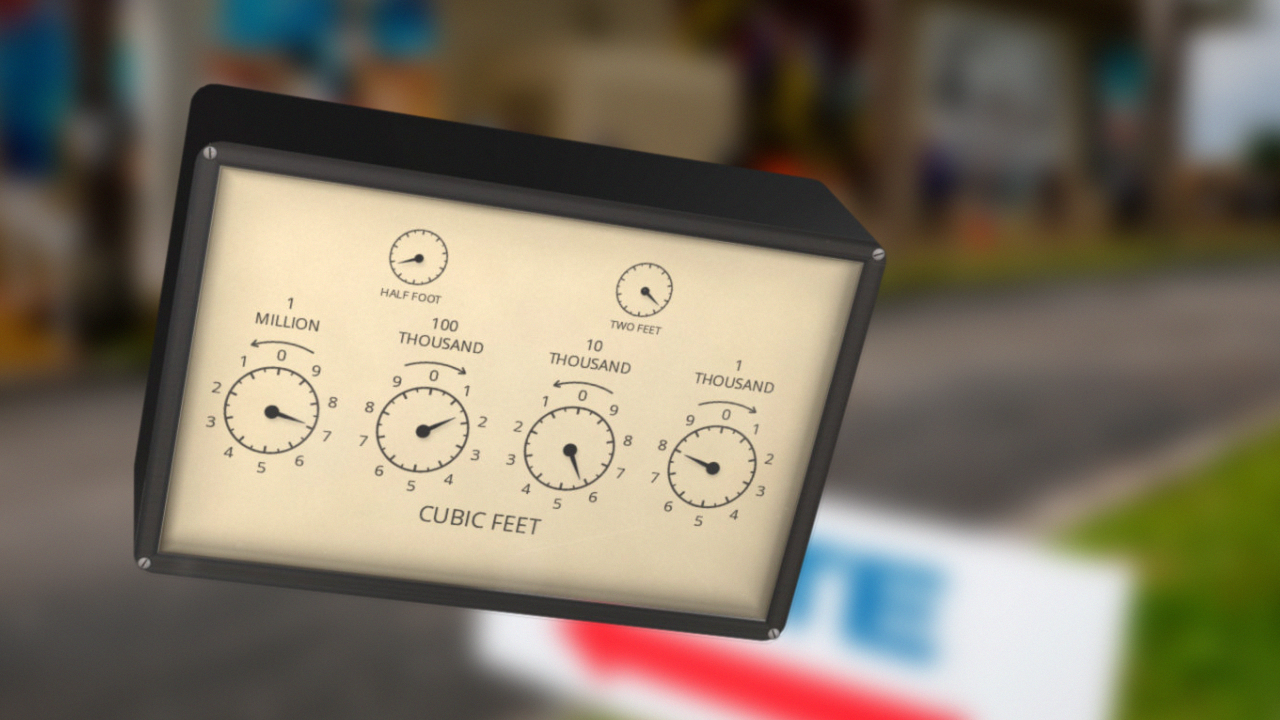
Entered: 715800 ft³
